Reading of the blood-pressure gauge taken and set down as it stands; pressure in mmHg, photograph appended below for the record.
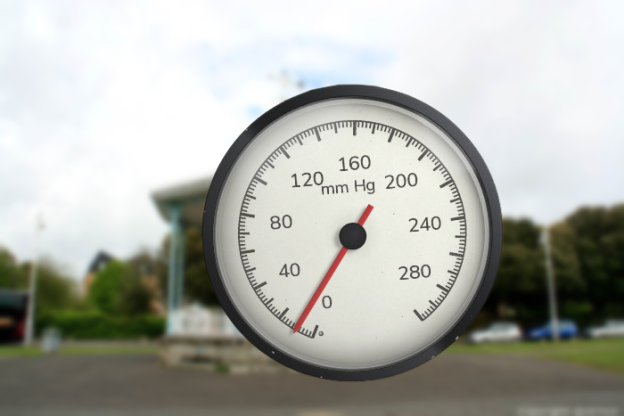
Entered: 10 mmHg
